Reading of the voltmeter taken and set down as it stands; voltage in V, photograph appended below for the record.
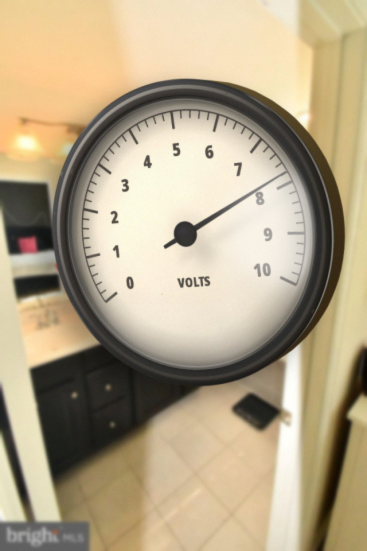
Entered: 7.8 V
